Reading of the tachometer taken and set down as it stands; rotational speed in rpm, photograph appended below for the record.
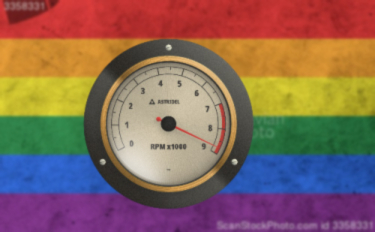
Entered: 8750 rpm
